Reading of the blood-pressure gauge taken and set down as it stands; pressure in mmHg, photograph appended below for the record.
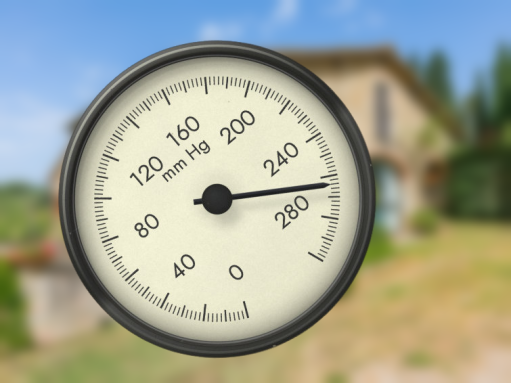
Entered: 264 mmHg
